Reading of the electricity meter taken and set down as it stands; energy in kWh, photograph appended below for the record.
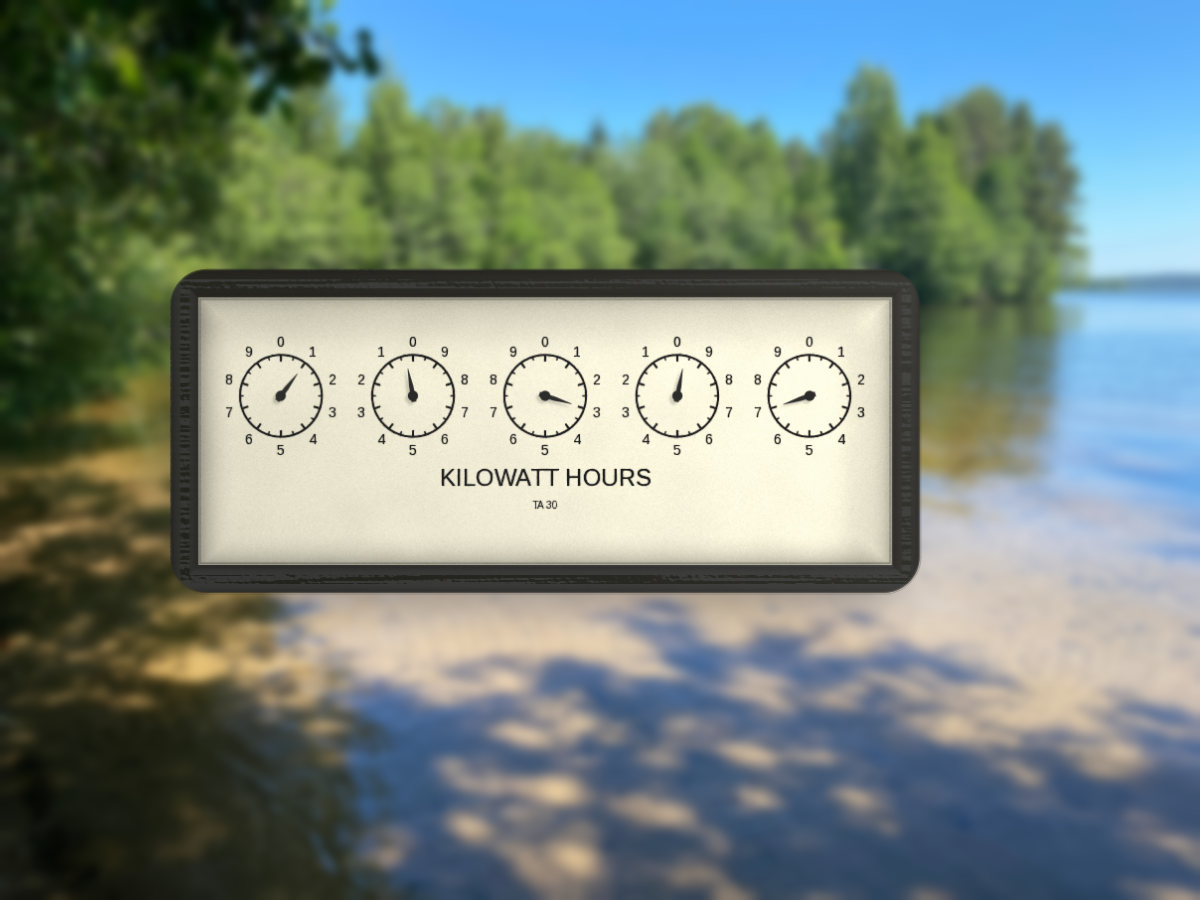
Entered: 10297 kWh
